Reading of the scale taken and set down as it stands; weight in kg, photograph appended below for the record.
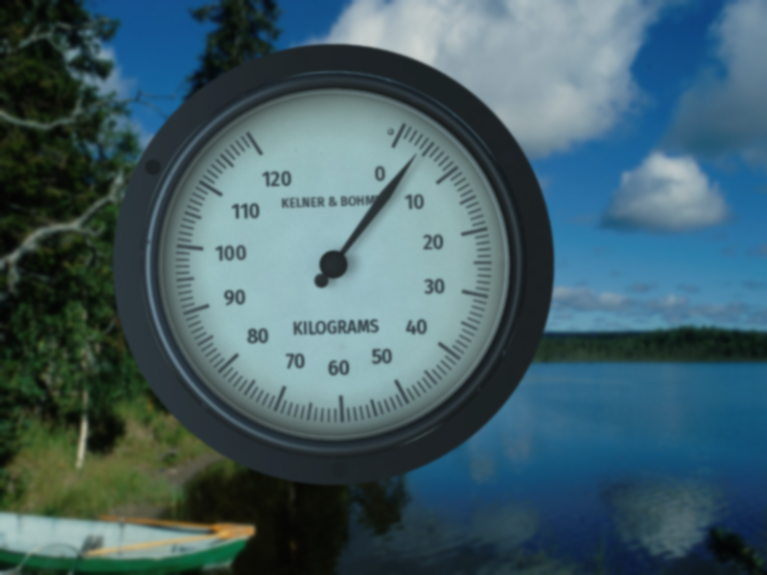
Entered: 4 kg
